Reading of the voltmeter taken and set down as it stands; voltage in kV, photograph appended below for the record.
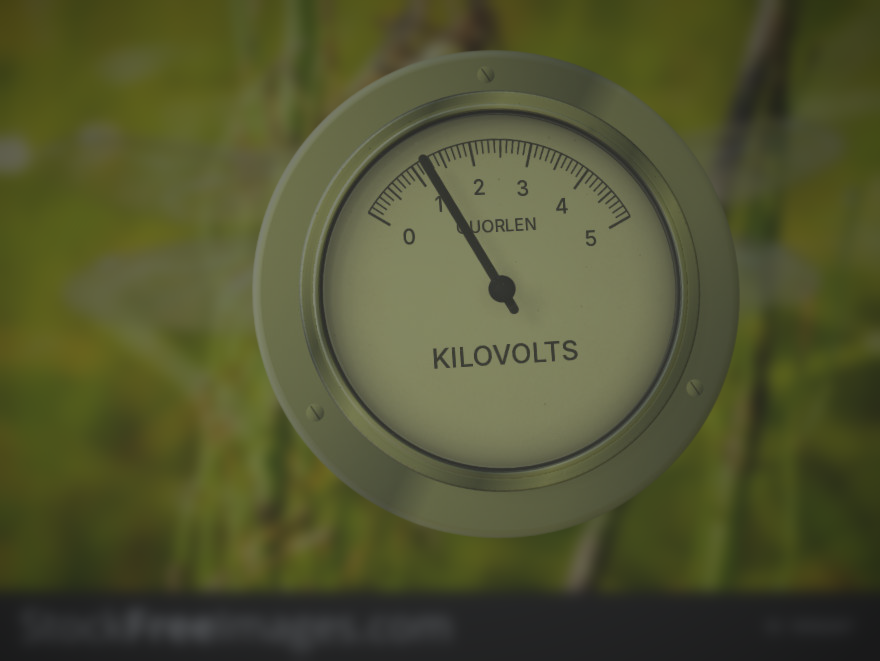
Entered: 1.2 kV
